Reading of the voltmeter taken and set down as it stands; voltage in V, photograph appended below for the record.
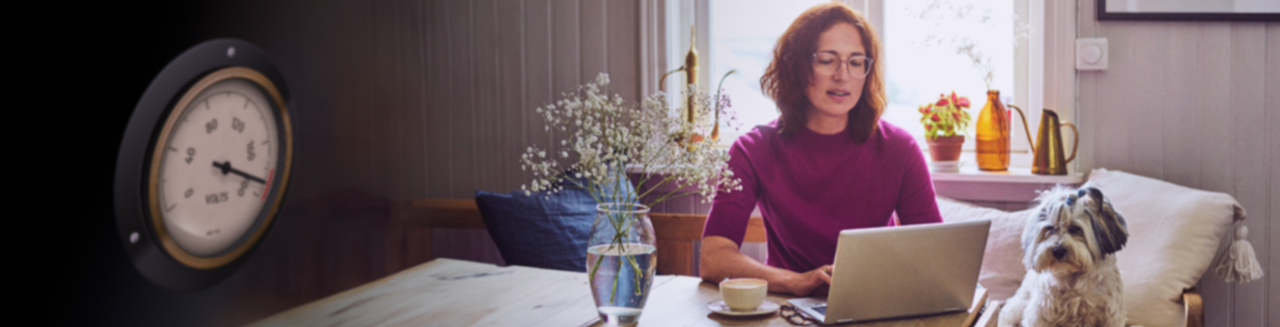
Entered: 190 V
